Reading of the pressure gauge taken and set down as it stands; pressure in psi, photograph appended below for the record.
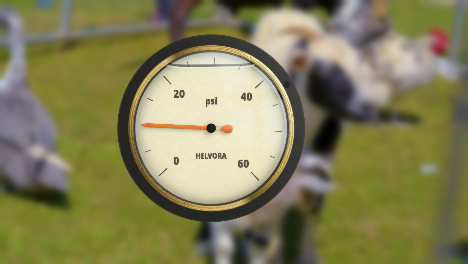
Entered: 10 psi
